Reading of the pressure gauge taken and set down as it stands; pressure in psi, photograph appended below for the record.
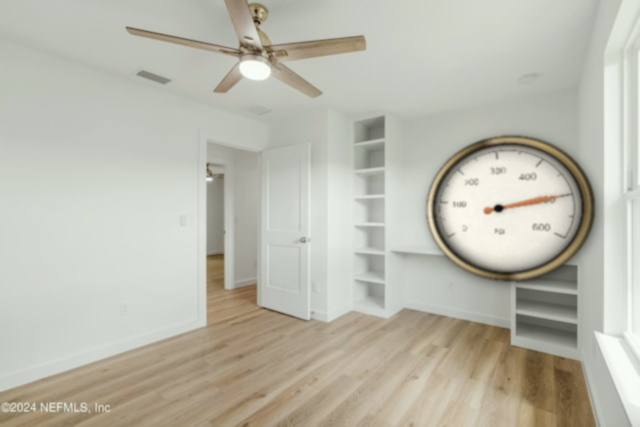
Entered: 500 psi
